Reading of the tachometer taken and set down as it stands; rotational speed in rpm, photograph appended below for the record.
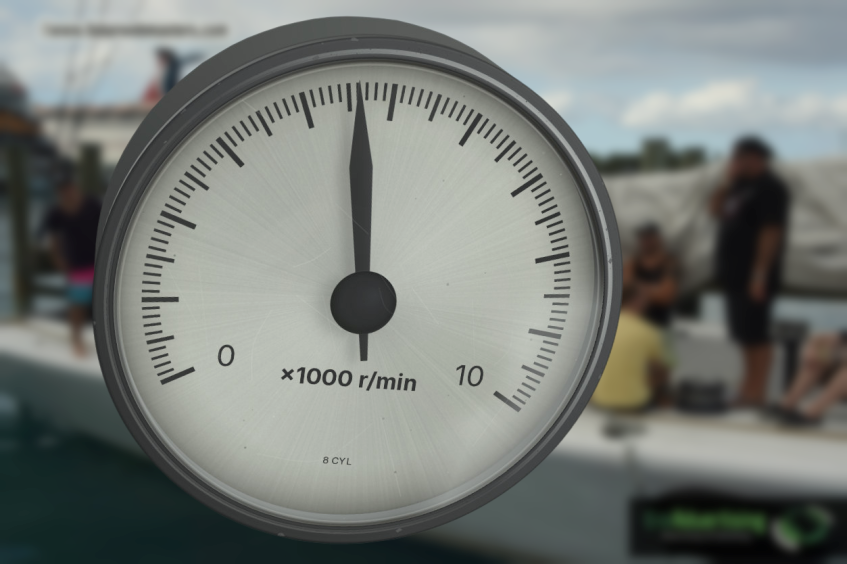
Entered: 4600 rpm
